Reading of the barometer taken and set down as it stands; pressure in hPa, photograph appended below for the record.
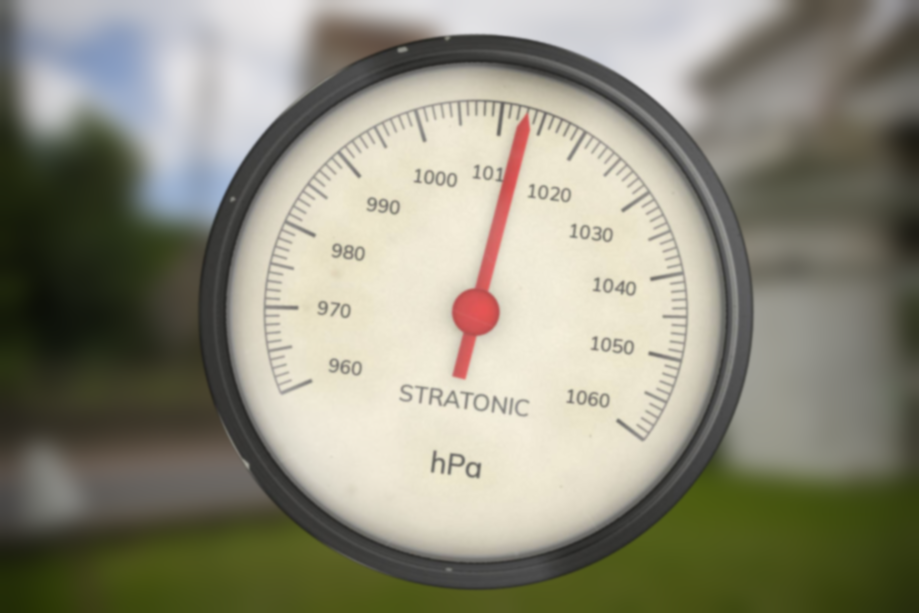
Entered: 1013 hPa
